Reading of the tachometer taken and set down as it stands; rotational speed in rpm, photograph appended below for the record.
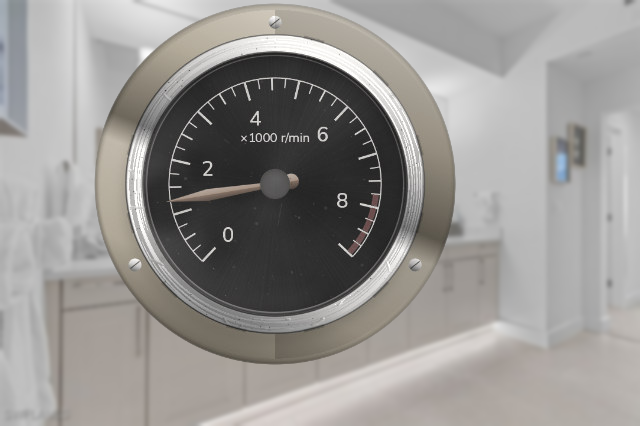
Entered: 1250 rpm
